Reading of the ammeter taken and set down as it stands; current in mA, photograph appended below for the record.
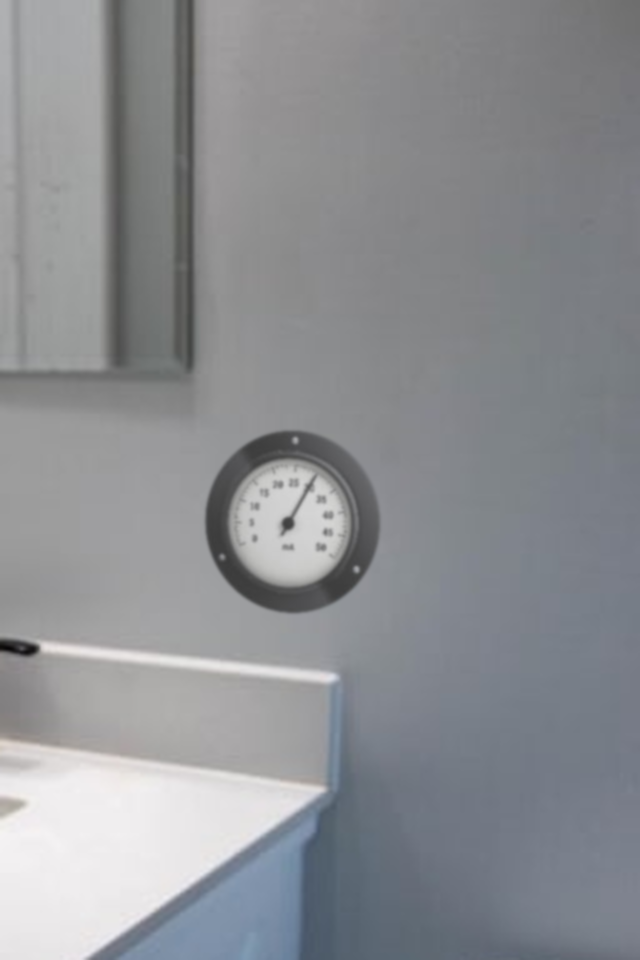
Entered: 30 mA
